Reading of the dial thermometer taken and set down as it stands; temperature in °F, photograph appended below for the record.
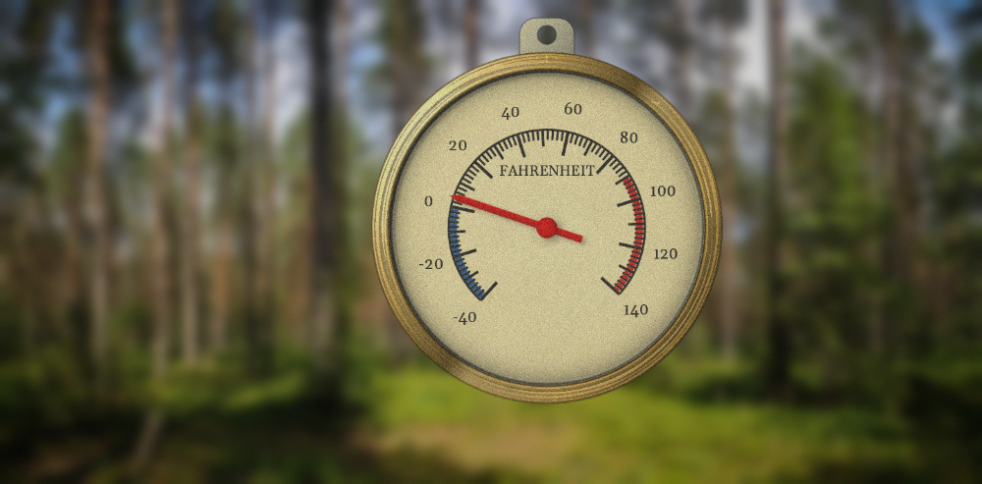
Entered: 4 °F
